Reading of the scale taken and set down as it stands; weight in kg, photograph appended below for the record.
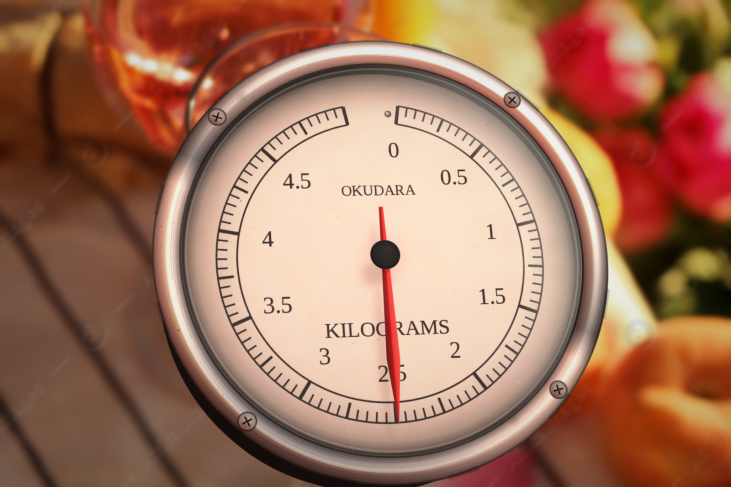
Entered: 2.5 kg
